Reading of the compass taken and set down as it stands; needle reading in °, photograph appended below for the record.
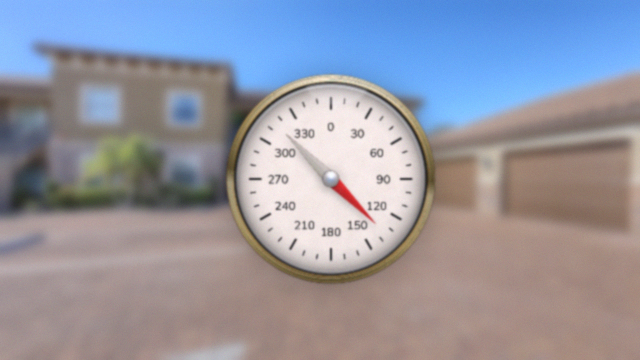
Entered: 135 °
